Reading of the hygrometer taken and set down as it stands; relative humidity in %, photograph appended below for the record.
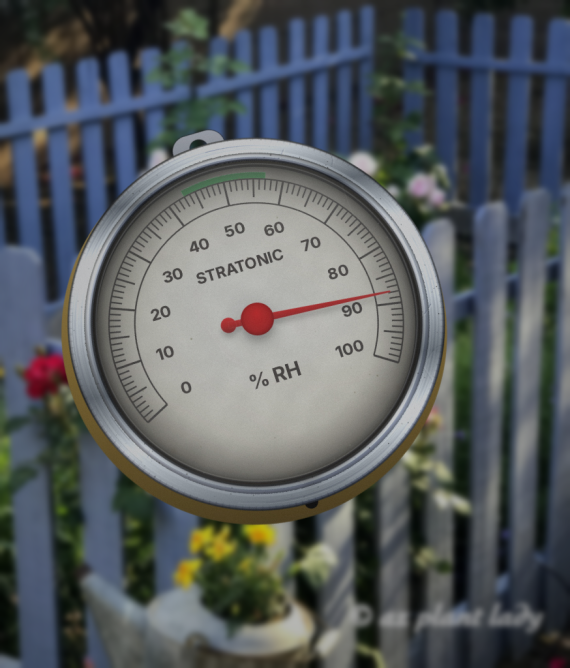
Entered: 88 %
